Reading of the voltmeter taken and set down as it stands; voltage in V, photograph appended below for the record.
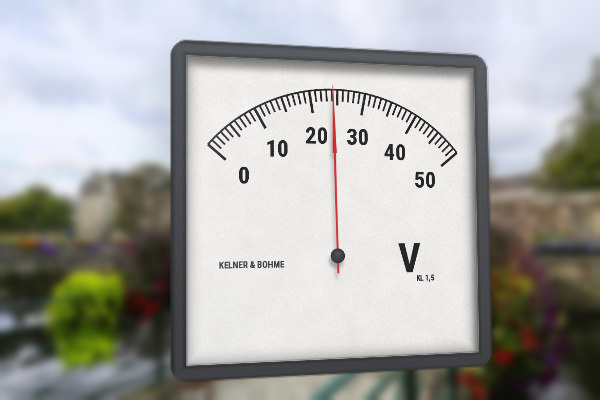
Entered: 24 V
